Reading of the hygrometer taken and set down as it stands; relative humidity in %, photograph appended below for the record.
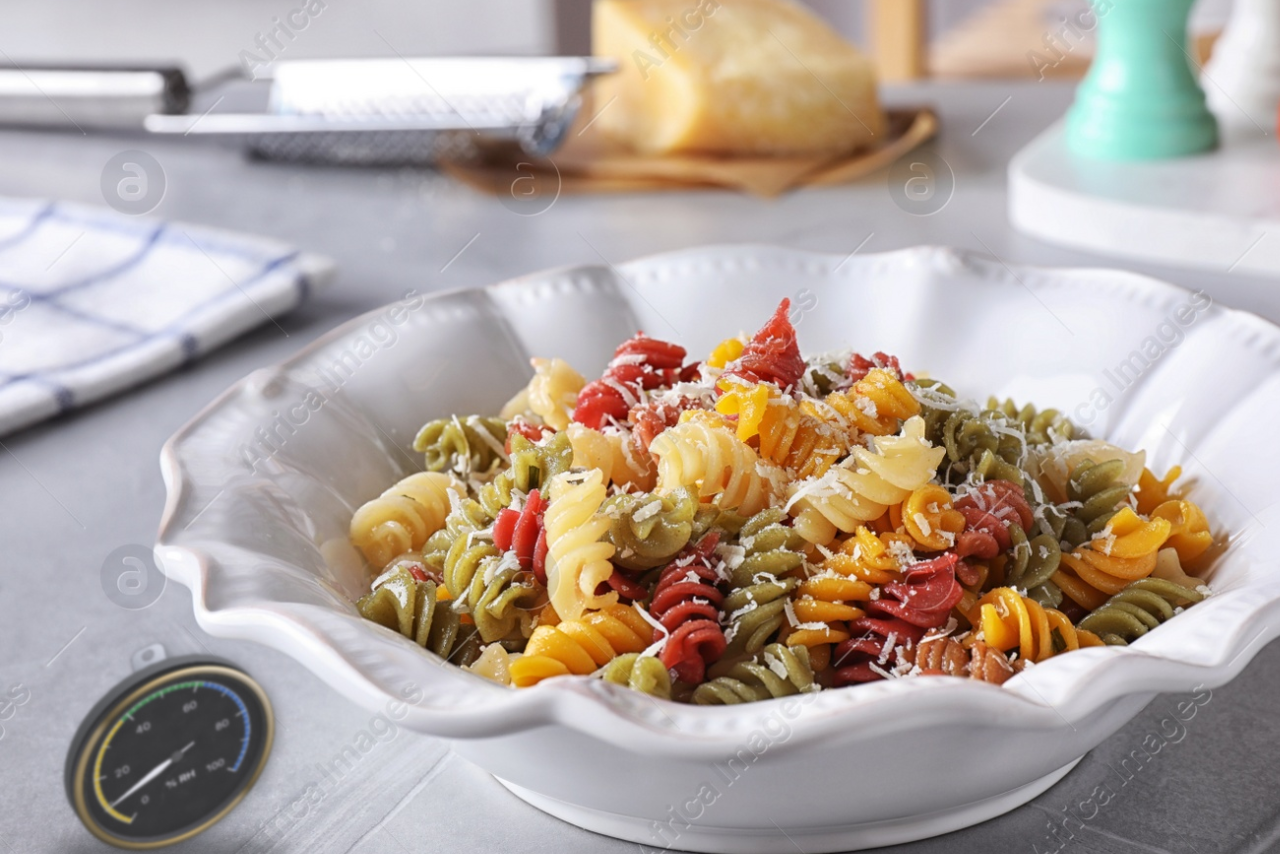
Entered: 10 %
